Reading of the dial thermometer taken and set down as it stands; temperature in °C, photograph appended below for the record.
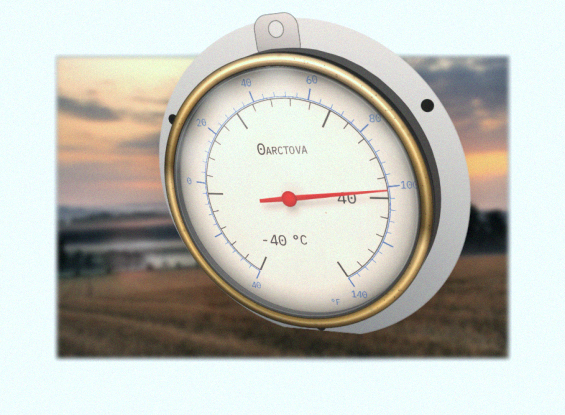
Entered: 38 °C
